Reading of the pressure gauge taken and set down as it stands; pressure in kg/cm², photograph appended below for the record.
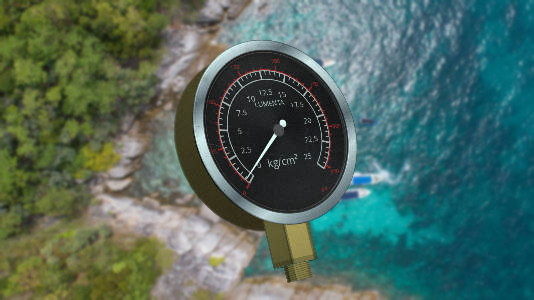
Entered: 0.5 kg/cm²
